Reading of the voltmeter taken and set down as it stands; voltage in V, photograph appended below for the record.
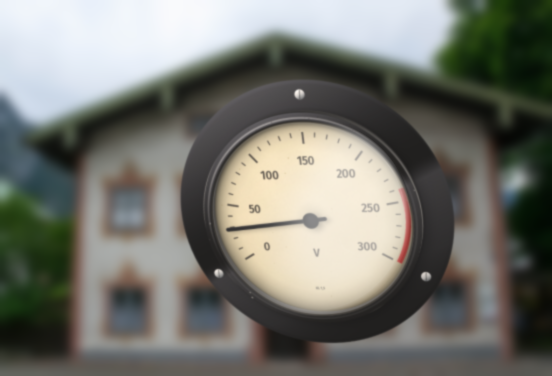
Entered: 30 V
